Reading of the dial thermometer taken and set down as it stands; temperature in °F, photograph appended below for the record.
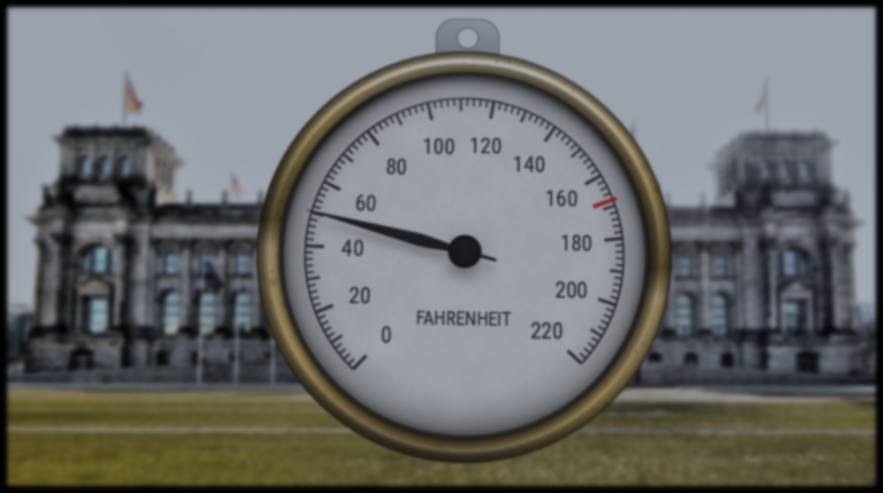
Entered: 50 °F
